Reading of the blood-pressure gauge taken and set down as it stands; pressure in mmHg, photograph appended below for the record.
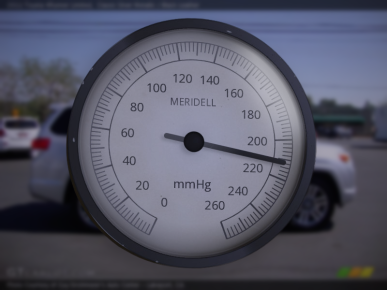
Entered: 212 mmHg
